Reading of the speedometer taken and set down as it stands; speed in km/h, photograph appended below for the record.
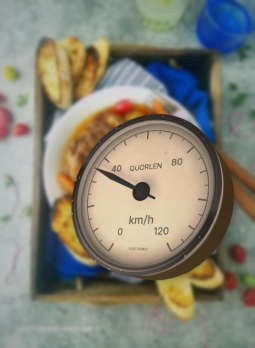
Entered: 35 km/h
